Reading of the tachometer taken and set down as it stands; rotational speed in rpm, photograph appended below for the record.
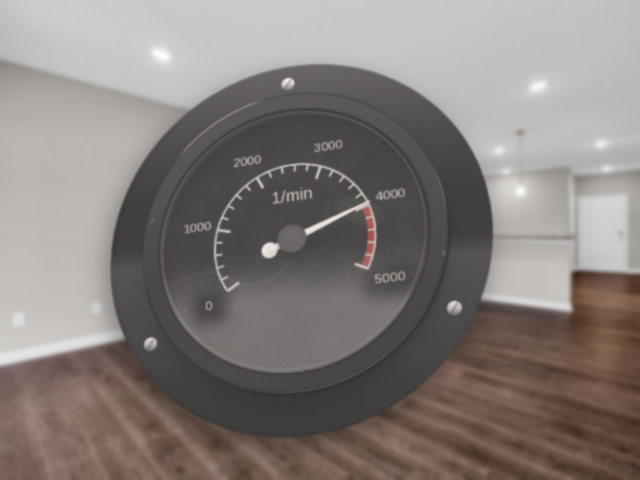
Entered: 4000 rpm
